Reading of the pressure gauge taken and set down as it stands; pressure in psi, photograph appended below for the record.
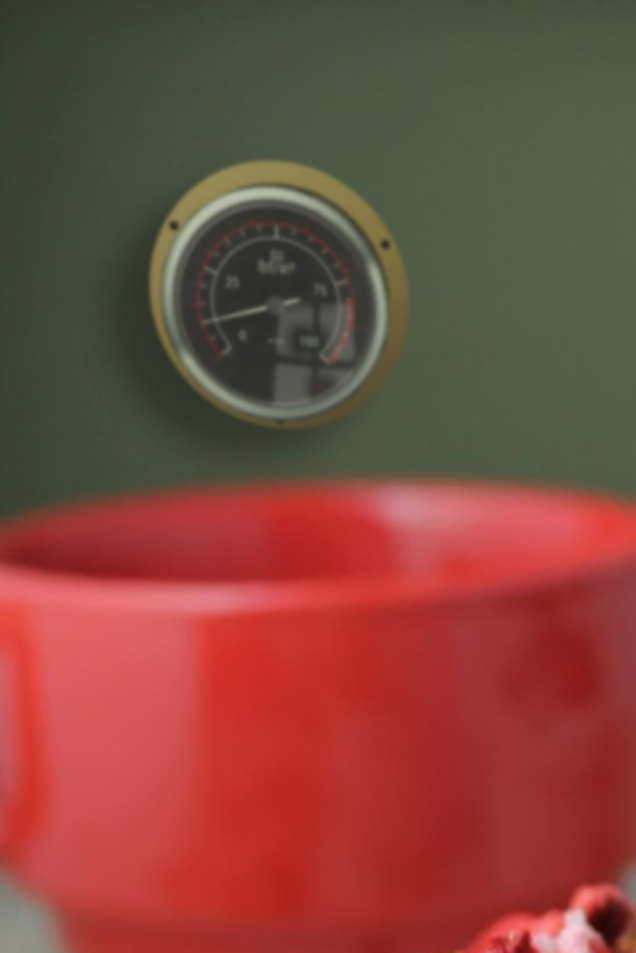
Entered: 10 psi
